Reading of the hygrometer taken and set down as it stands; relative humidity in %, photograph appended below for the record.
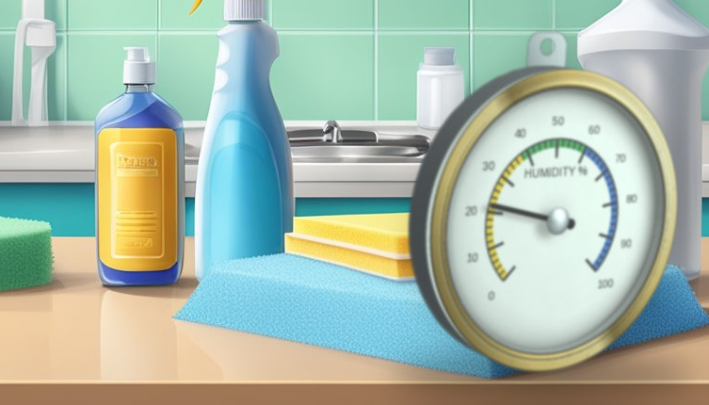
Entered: 22 %
